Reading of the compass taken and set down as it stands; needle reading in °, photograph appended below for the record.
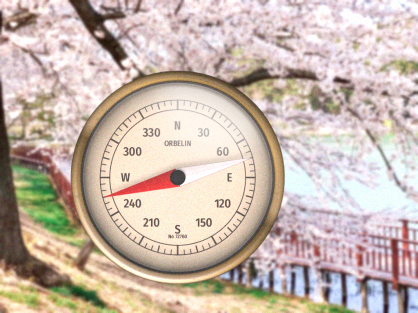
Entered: 255 °
